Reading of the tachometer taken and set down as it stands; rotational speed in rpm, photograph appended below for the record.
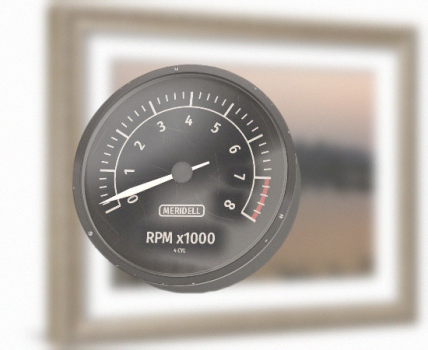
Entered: 200 rpm
